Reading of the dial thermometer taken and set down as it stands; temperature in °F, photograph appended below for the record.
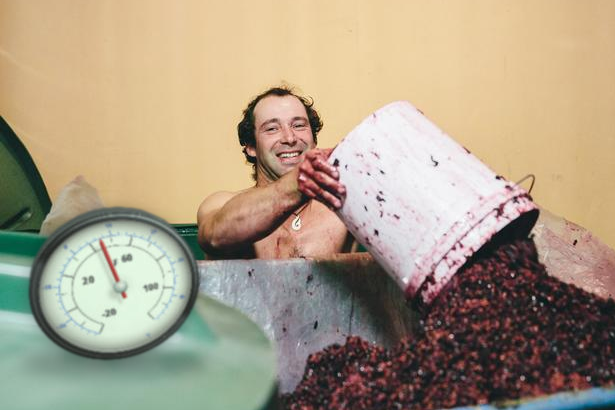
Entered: 45 °F
